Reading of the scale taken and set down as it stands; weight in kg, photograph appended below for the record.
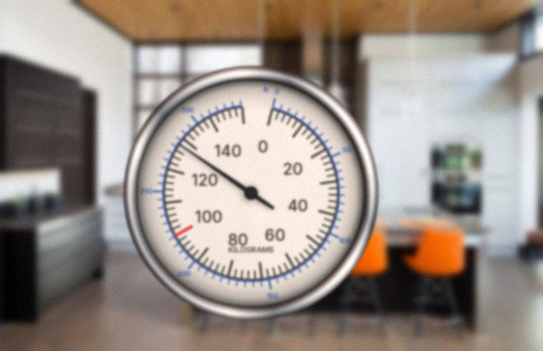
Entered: 128 kg
